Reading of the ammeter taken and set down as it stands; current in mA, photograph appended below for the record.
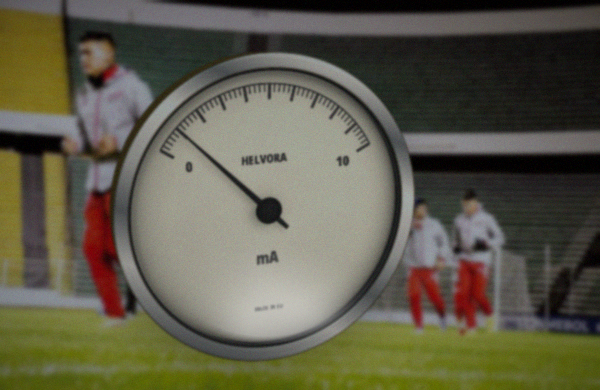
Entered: 1 mA
